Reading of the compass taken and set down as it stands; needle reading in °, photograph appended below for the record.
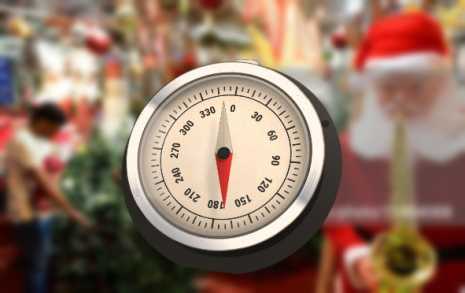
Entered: 170 °
